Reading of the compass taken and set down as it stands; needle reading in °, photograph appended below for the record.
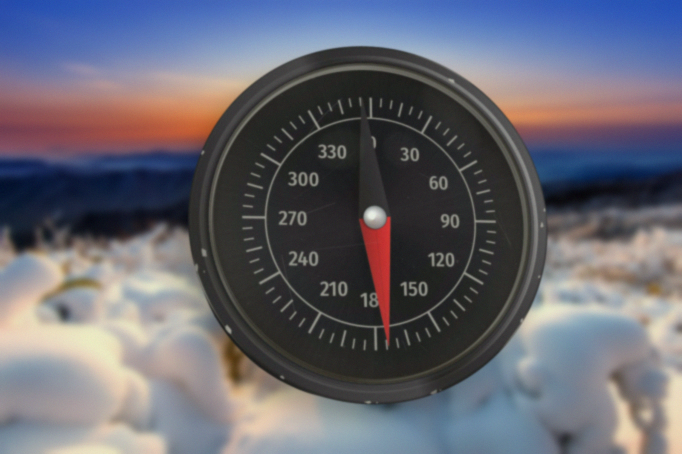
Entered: 175 °
